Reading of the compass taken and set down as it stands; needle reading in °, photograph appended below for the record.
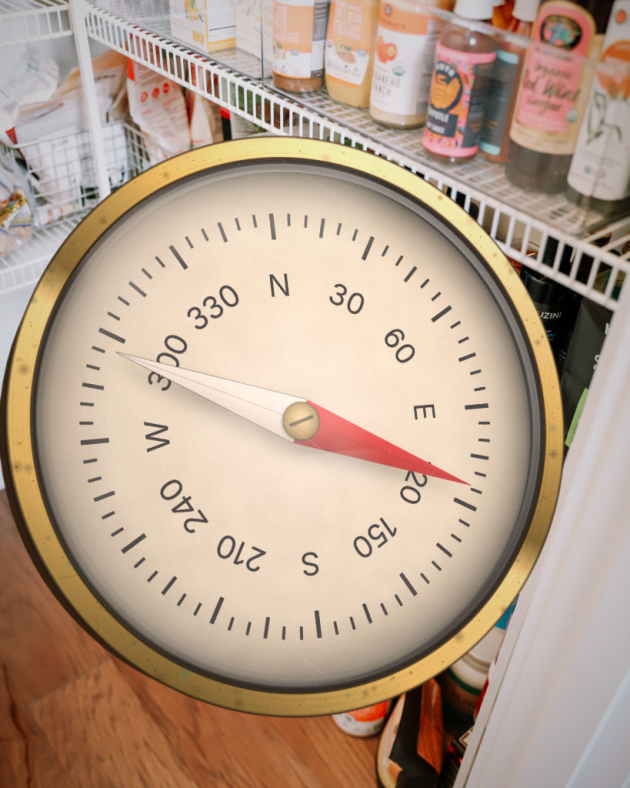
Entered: 115 °
